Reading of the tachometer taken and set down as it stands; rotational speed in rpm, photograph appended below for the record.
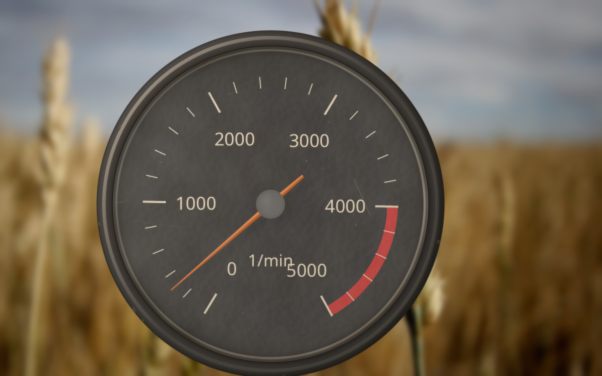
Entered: 300 rpm
